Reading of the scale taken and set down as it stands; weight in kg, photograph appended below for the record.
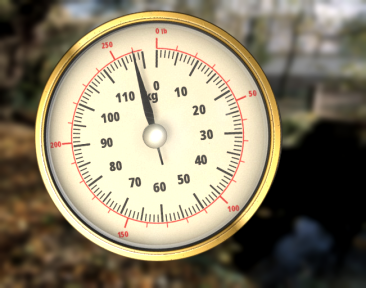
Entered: 118 kg
